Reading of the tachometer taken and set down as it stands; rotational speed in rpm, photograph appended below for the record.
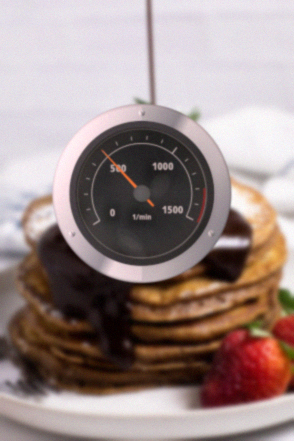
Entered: 500 rpm
